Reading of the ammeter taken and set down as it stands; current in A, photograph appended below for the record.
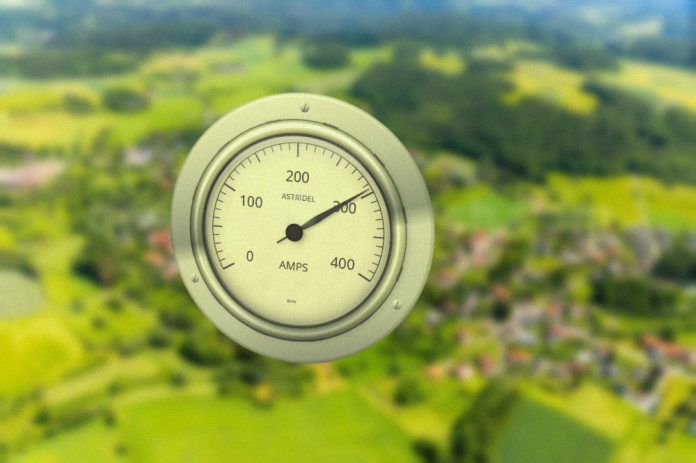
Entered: 295 A
